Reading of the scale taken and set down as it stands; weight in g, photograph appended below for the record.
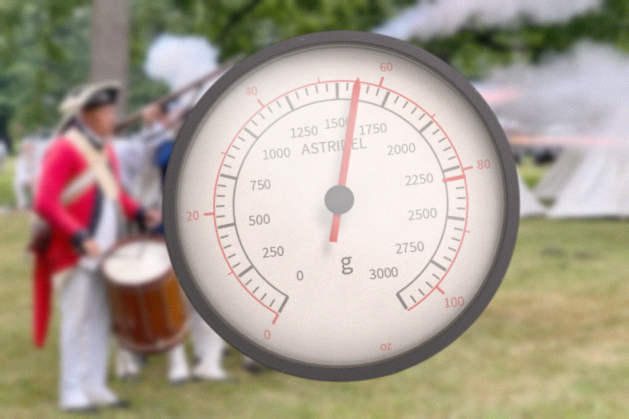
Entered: 1600 g
